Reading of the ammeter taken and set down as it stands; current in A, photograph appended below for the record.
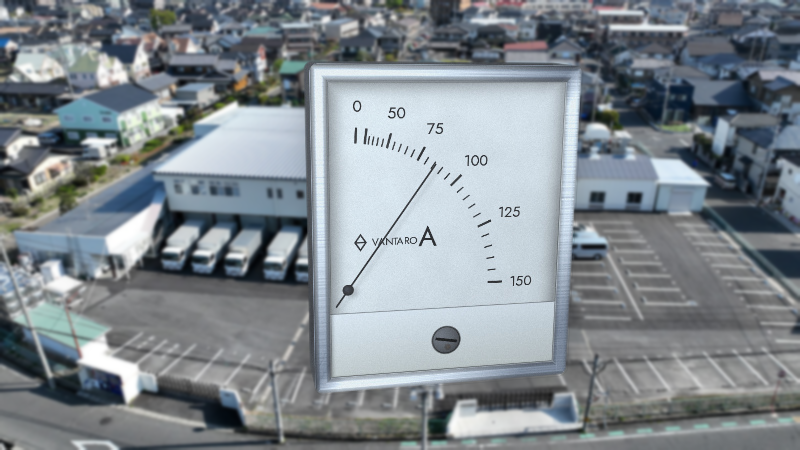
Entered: 85 A
